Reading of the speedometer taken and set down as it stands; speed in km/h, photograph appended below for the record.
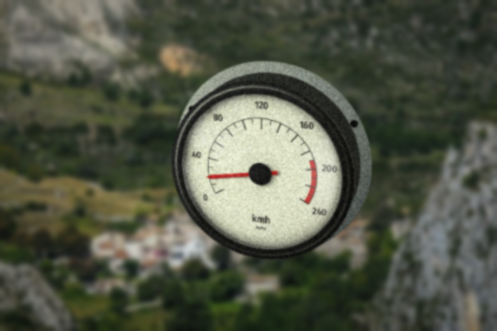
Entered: 20 km/h
